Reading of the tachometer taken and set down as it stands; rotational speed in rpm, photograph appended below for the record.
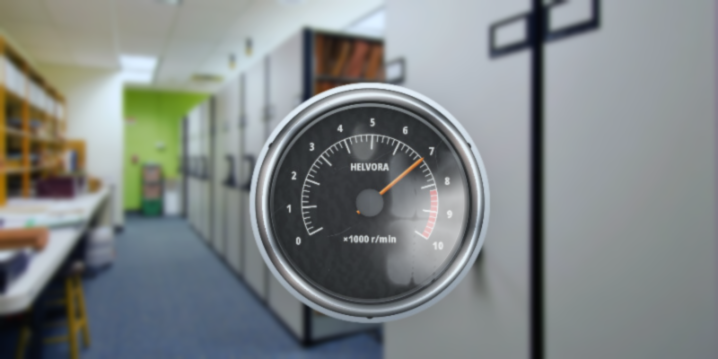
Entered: 7000 rpm
